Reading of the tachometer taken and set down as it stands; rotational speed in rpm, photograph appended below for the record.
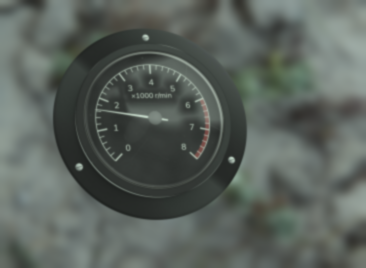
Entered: 1600 rpm
